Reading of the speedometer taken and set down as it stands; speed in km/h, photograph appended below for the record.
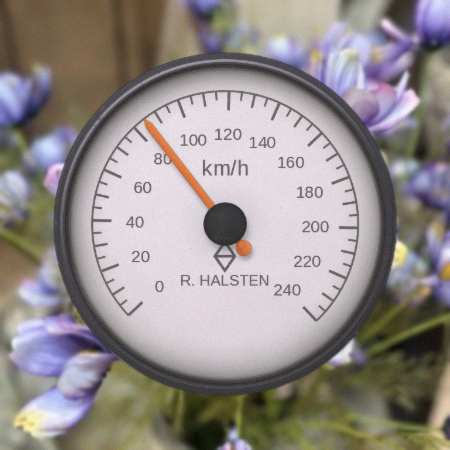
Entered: 85 km/h
